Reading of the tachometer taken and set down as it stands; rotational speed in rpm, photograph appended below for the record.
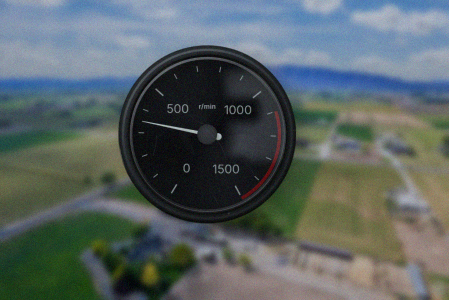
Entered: 350 rpm
